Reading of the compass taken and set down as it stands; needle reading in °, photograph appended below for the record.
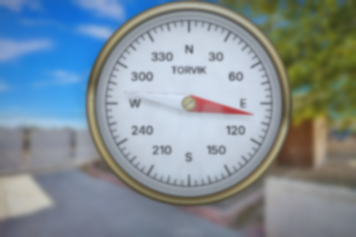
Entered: 100 °
